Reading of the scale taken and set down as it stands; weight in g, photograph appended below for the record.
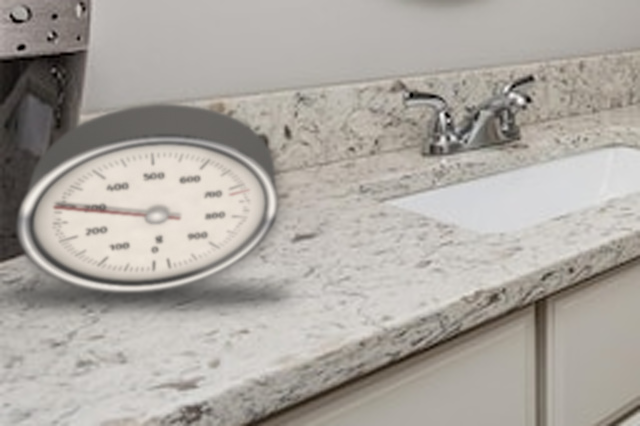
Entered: 300 g
